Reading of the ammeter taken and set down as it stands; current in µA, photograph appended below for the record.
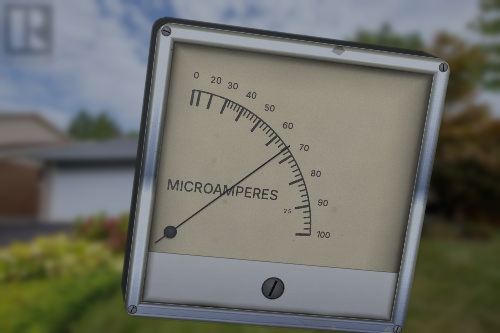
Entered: 66 µA
